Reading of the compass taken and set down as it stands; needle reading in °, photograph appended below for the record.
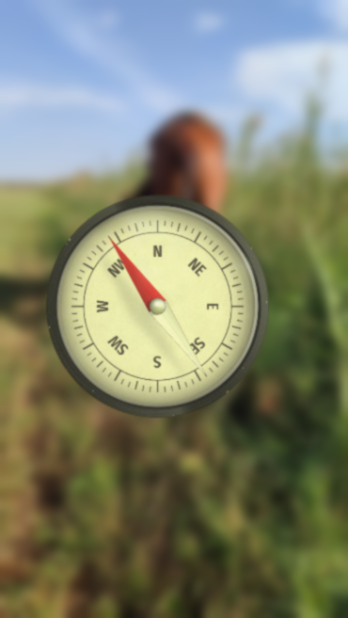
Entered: 325 °
